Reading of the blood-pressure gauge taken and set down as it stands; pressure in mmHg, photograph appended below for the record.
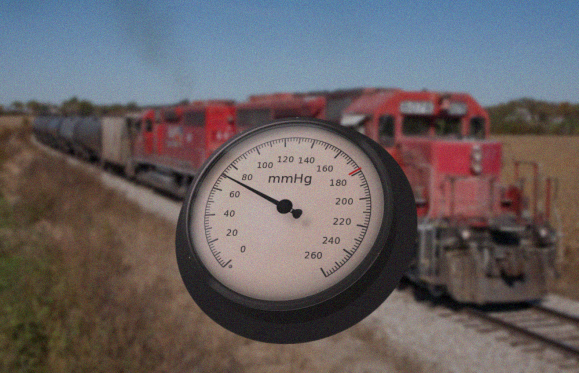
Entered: 70 mmHg
